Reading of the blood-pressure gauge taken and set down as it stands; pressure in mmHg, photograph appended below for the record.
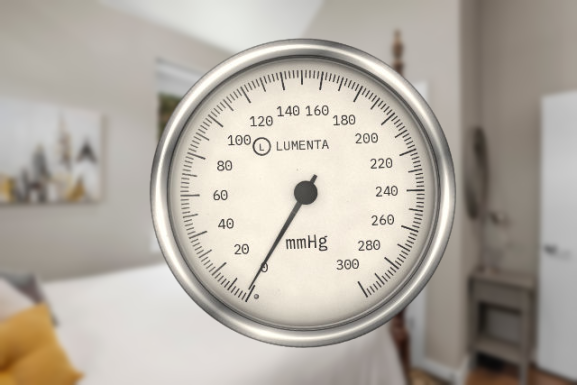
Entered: 2 mmHg
